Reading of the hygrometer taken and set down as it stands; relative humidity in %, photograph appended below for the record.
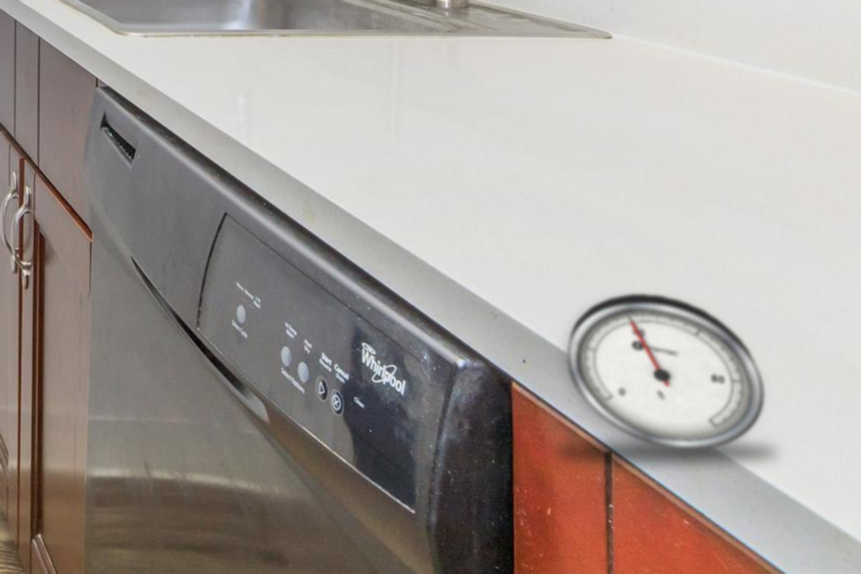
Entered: 40 %
